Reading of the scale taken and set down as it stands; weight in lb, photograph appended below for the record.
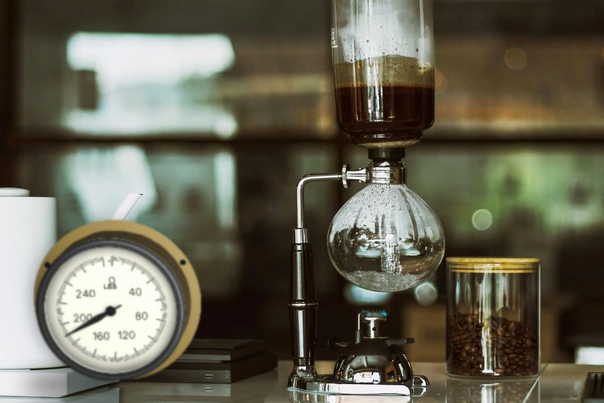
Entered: 190 lb
